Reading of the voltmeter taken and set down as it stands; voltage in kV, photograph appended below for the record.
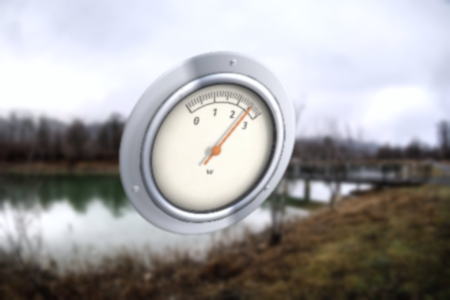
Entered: 2.5 kV
